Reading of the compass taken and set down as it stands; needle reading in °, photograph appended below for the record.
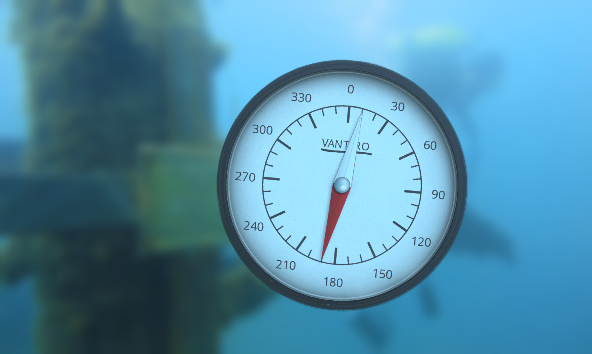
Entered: 190 °
